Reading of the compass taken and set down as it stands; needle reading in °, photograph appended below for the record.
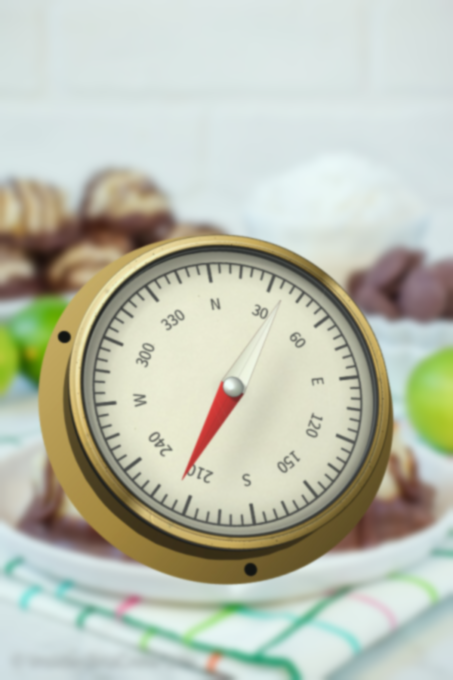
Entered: 217.5 °
